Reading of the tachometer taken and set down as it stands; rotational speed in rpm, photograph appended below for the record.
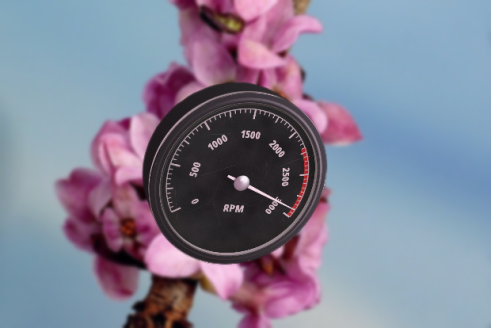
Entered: 2900 rpm
